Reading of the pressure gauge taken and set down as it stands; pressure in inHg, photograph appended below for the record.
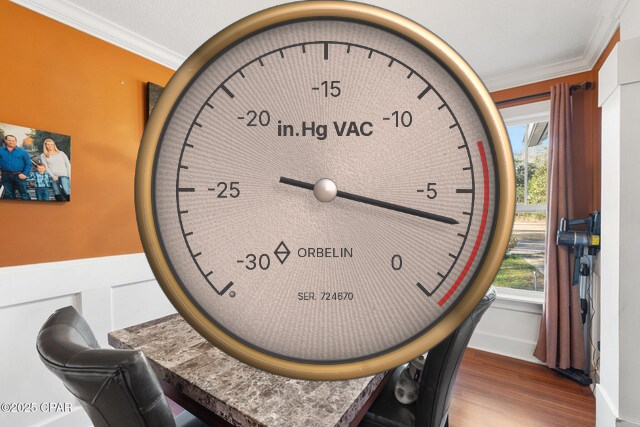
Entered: -3.5 inHg
